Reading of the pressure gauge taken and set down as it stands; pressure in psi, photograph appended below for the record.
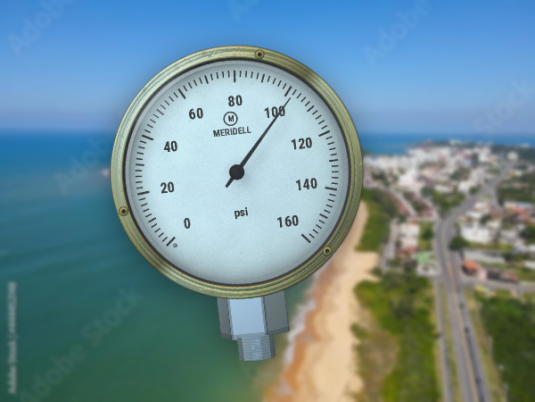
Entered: 102 psi
